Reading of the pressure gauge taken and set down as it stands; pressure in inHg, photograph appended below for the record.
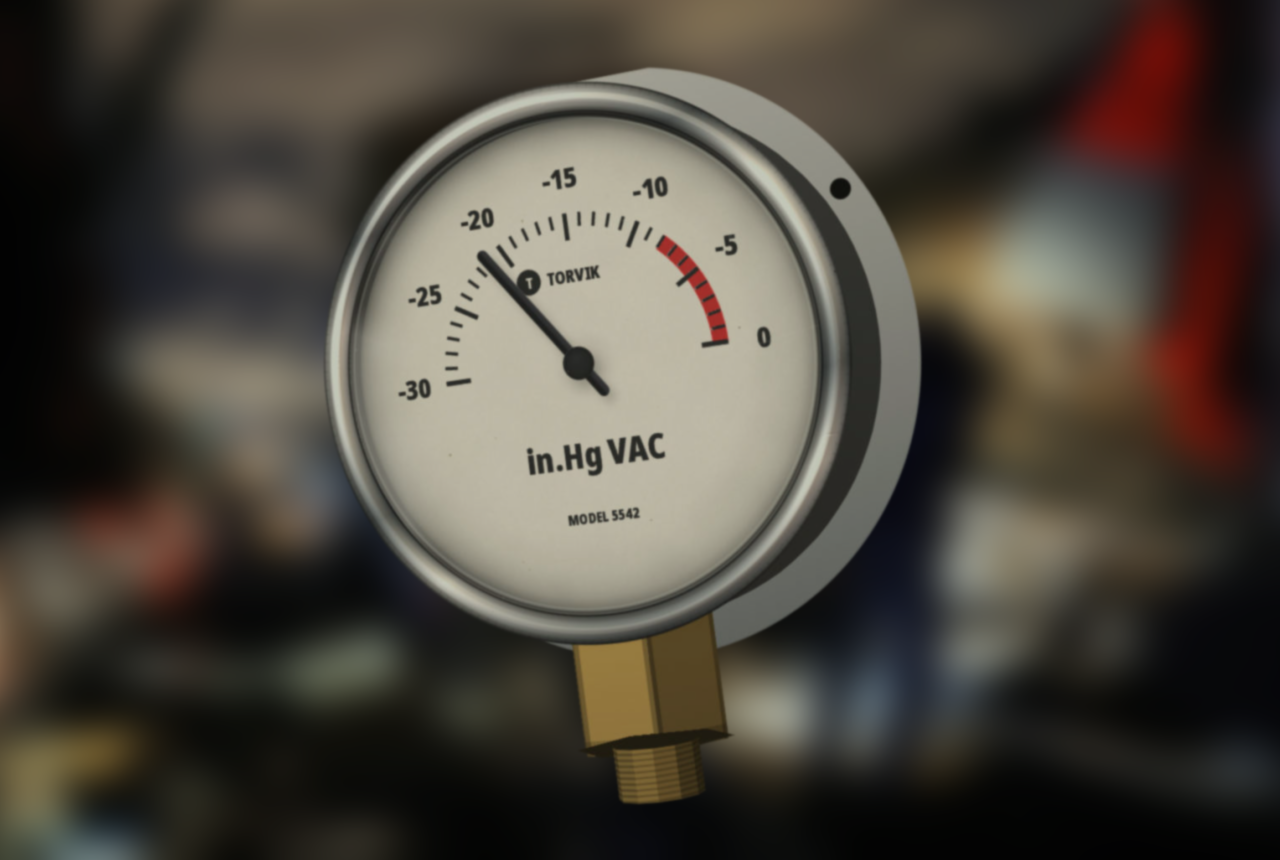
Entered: -21 inHg
